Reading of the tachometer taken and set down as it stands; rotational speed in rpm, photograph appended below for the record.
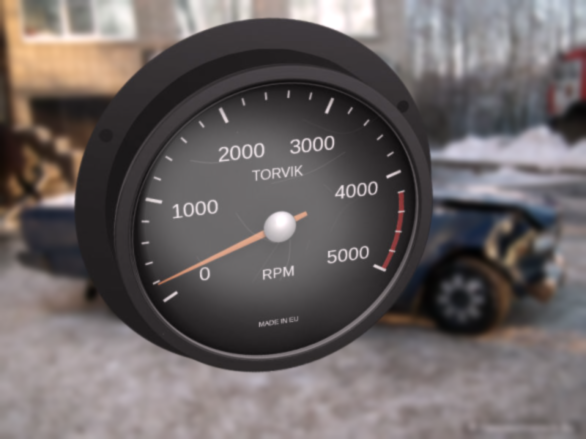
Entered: 200 rpm
